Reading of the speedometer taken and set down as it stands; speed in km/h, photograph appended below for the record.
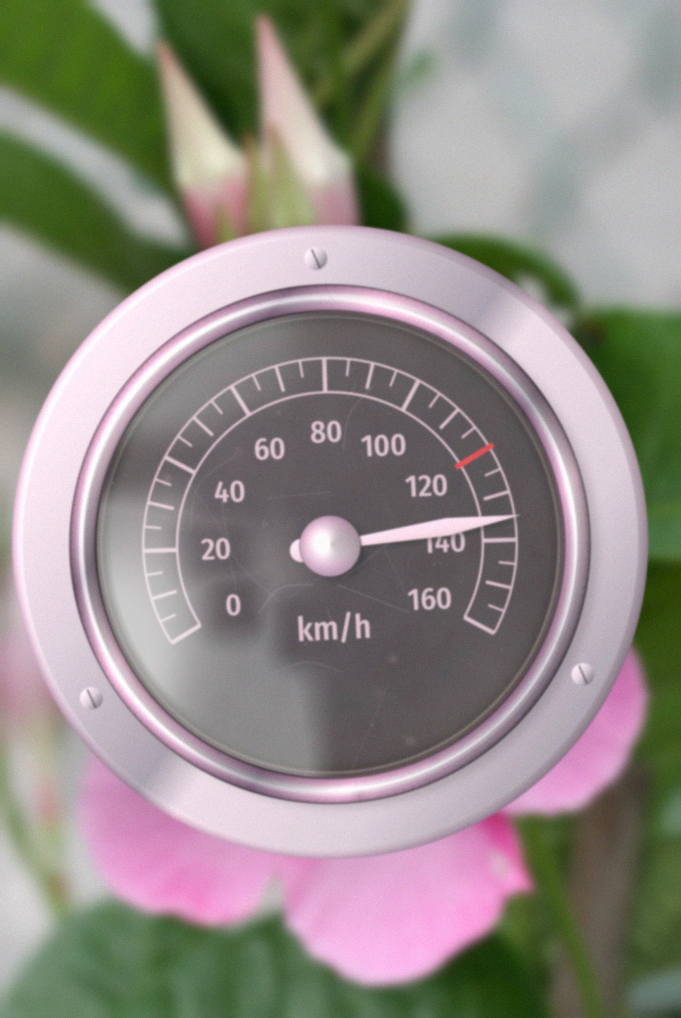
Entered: 135 km/h
